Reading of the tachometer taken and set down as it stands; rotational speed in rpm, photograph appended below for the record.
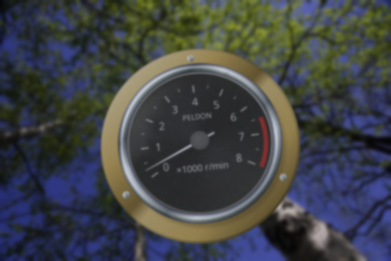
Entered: 250 rpm
